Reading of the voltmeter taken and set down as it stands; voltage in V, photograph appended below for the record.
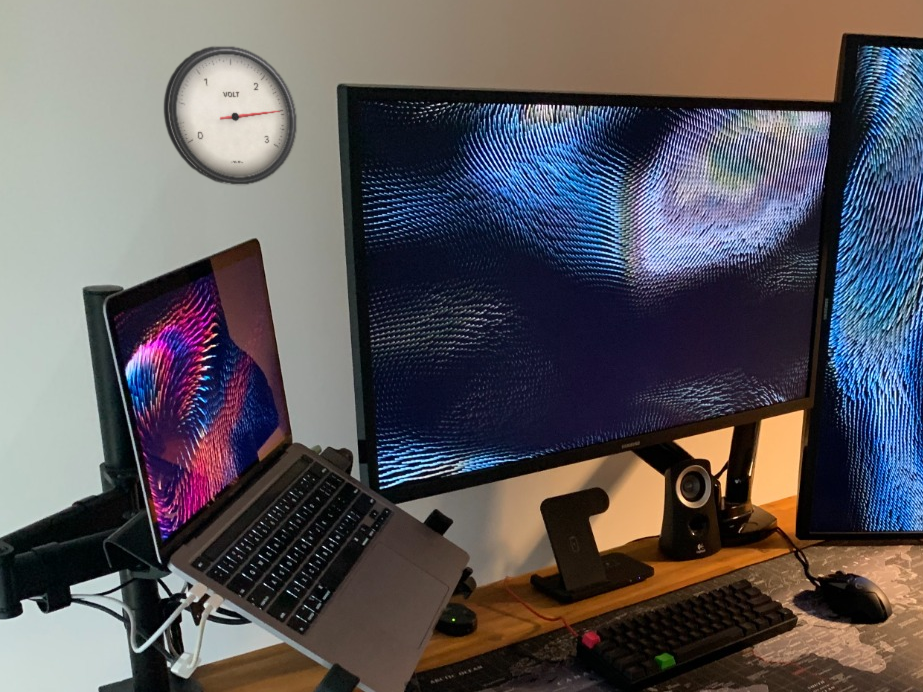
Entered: 2.5 V
